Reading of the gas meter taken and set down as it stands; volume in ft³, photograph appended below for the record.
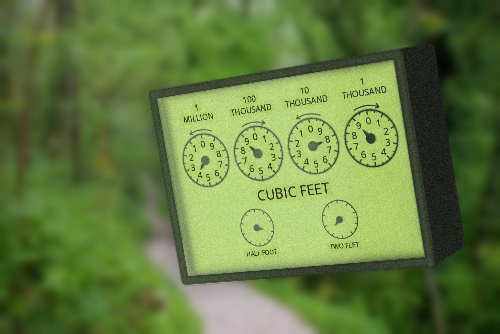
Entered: 387900 ft³
